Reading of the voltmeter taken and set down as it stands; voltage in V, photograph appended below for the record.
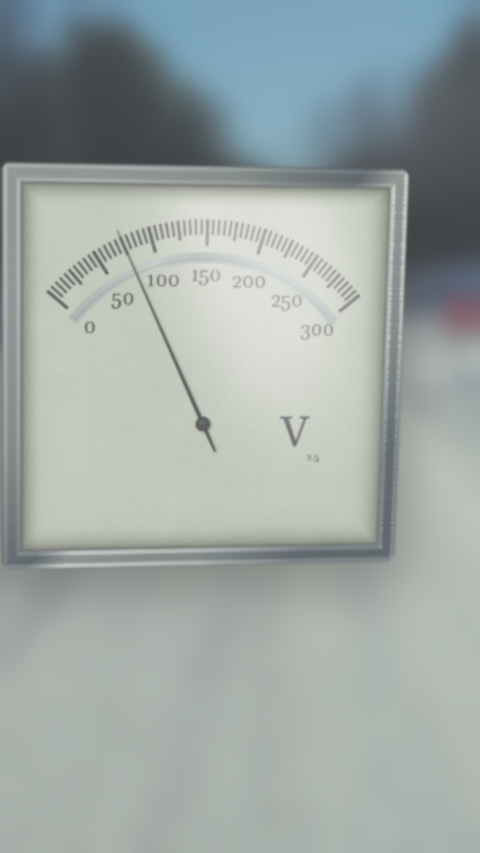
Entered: 75 V
